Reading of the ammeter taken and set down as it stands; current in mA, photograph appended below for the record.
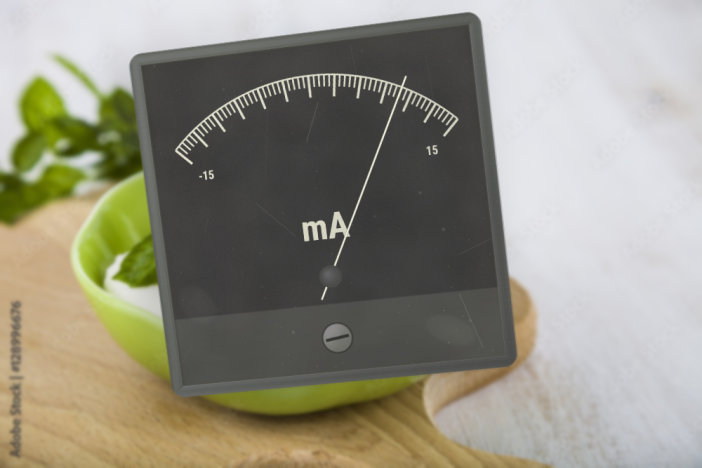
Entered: 9 mA
